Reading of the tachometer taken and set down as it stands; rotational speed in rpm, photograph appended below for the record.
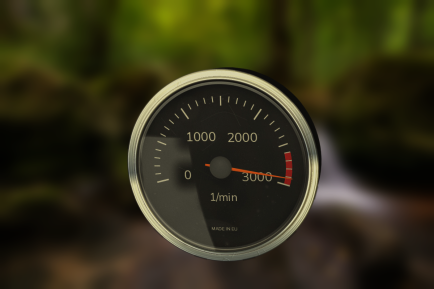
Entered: 2900 rpm
